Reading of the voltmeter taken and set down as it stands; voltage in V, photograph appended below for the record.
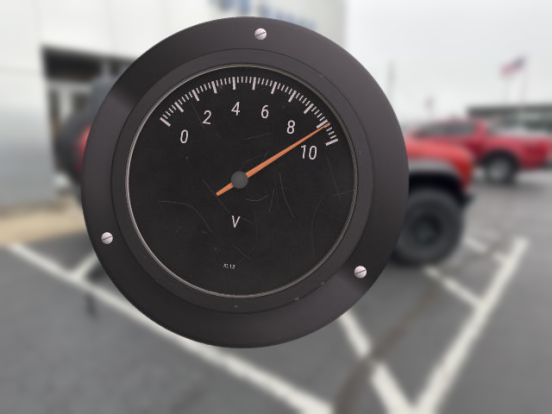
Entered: 9.2 V
